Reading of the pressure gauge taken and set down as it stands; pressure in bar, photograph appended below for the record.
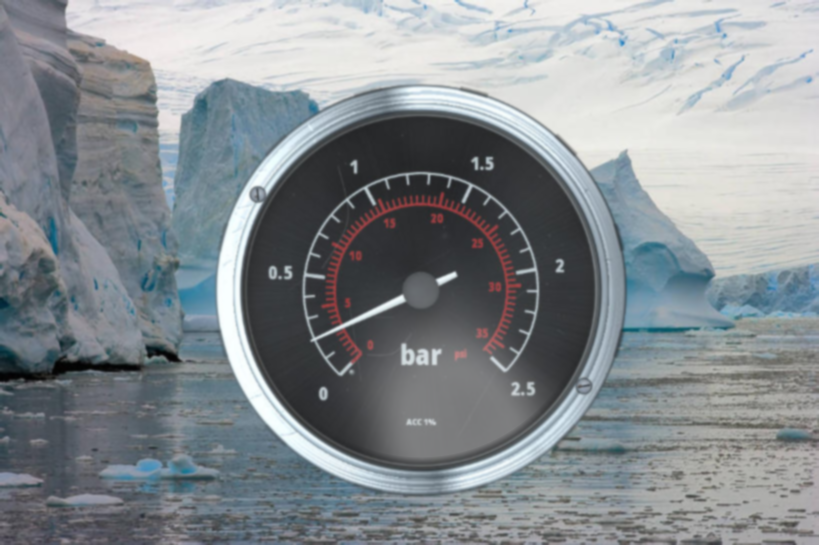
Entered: 0.2 bar
